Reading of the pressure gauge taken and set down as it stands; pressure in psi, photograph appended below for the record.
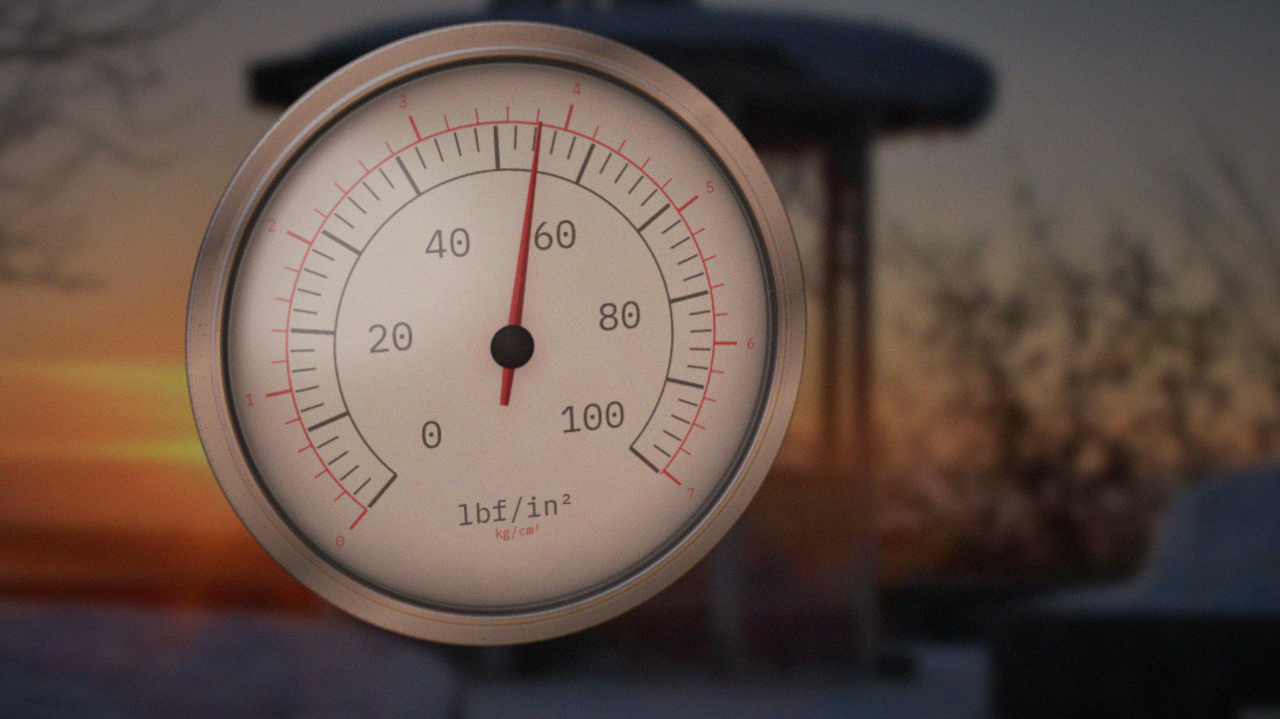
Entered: 54 psi
